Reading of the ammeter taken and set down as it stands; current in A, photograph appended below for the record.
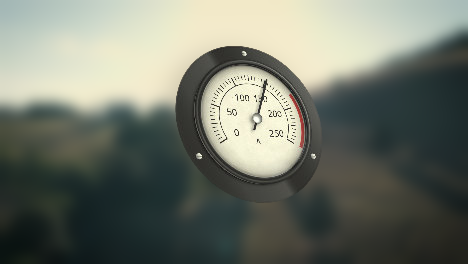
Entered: 150 A
